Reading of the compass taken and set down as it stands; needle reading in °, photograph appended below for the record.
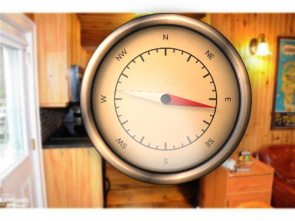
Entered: 100 °
